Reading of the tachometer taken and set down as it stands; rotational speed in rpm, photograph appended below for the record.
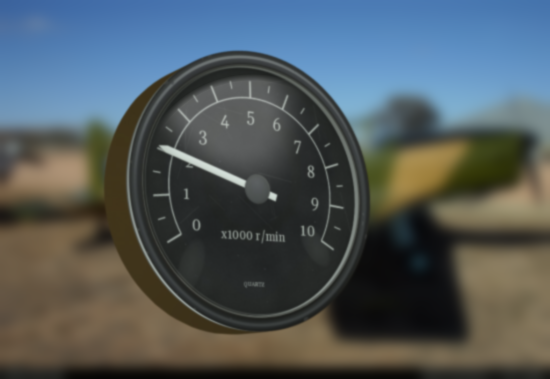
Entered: 2000 rpm
